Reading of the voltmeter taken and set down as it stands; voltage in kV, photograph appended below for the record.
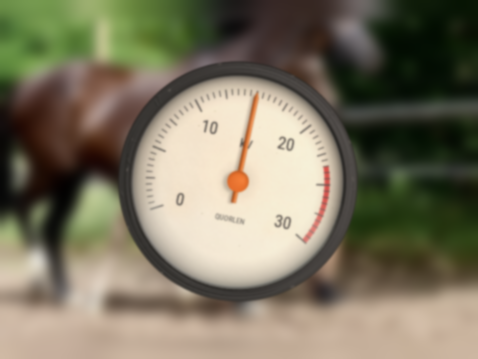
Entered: 15 kV
